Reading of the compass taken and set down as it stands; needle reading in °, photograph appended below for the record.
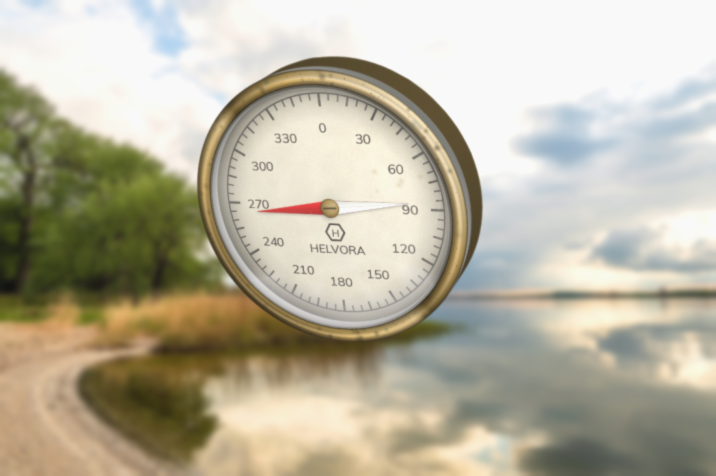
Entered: 265 °
